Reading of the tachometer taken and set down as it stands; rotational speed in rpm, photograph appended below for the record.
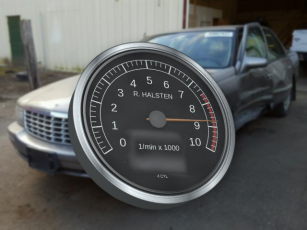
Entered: 8800 rpm
